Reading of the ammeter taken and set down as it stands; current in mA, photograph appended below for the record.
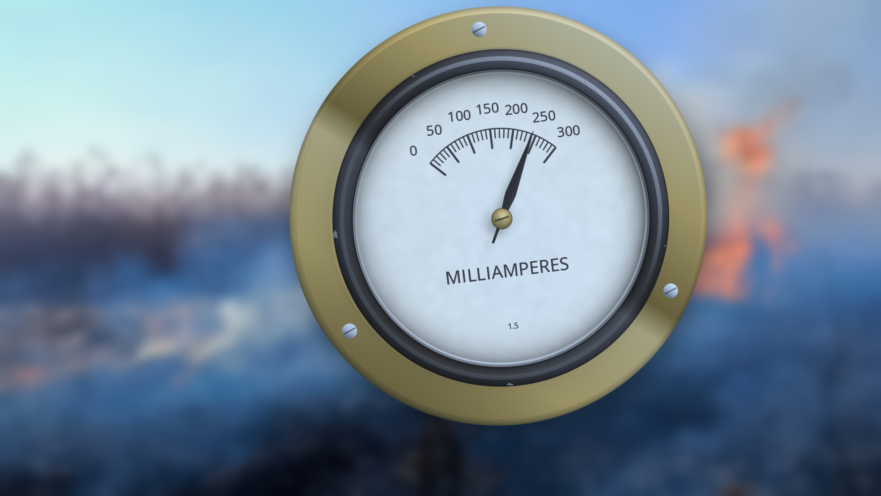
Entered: 240 mA
